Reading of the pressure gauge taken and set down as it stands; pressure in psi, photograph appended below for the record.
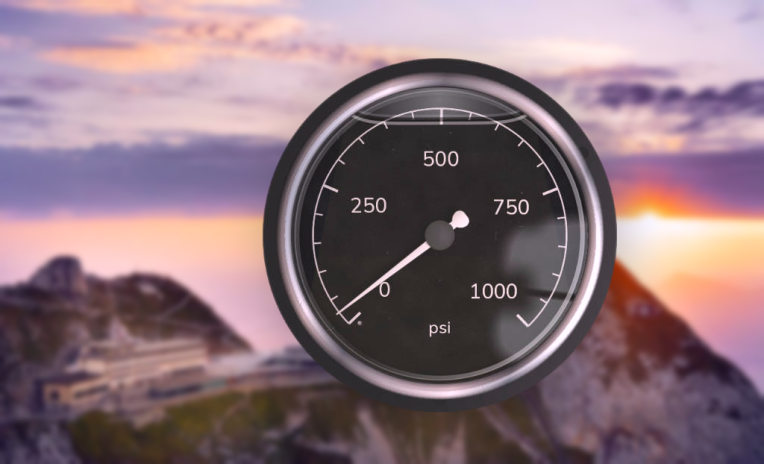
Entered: 25 psi
